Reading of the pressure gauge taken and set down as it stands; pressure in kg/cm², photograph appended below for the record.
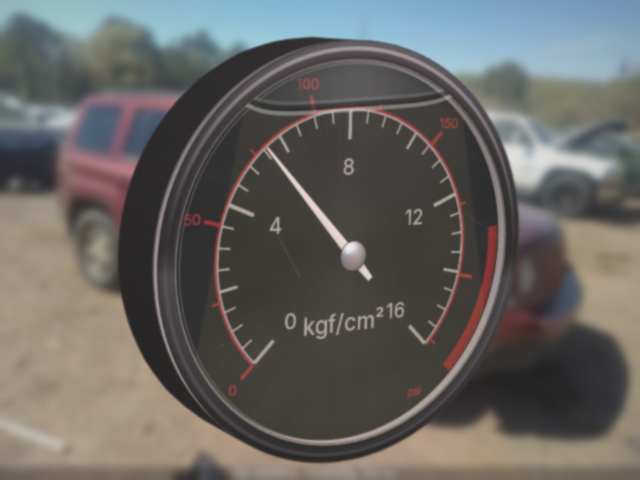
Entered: 5.5 kg/cm²
